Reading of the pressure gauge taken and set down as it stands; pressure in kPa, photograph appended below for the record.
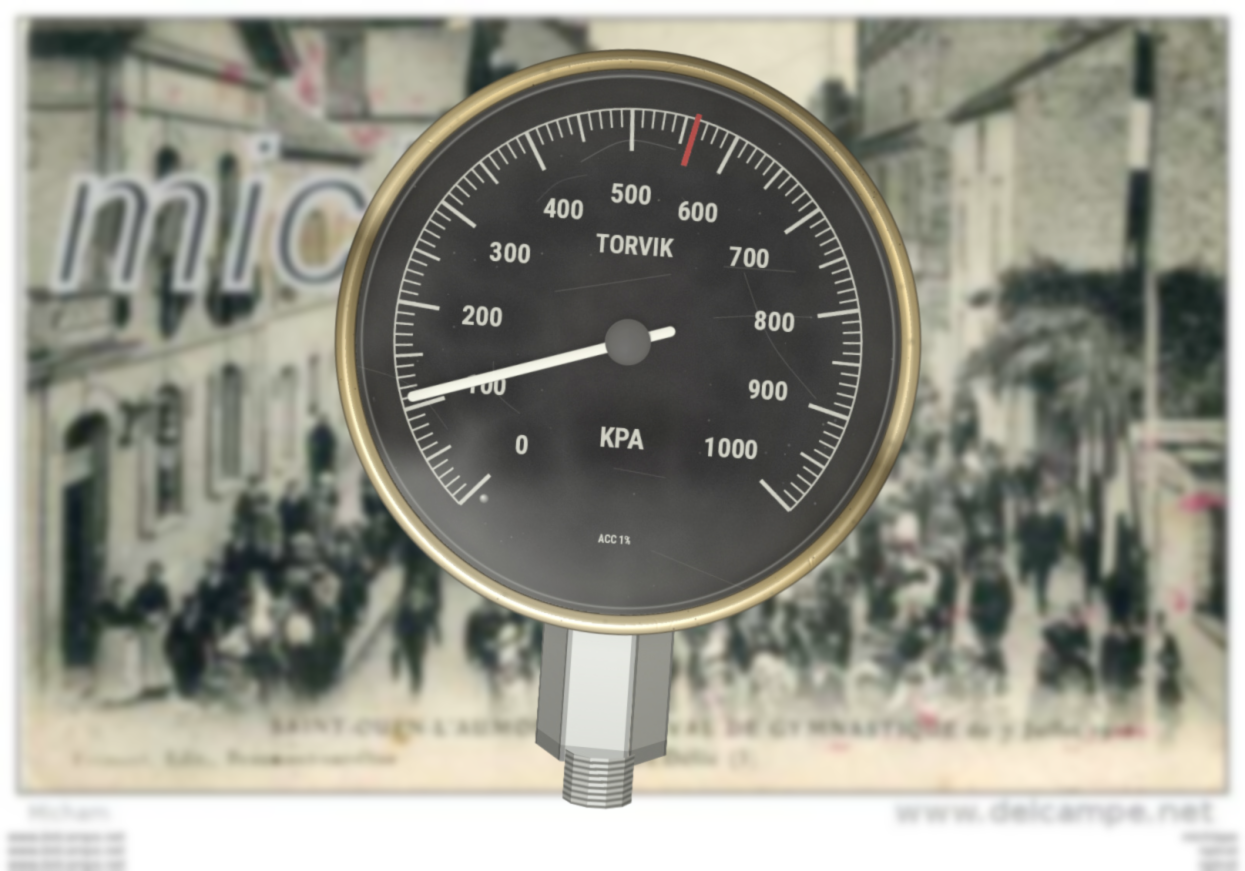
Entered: 110 kPa
